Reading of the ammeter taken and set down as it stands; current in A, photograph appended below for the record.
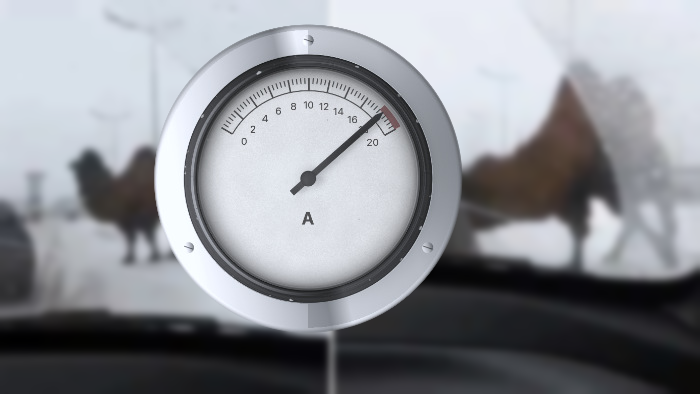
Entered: 18 A
